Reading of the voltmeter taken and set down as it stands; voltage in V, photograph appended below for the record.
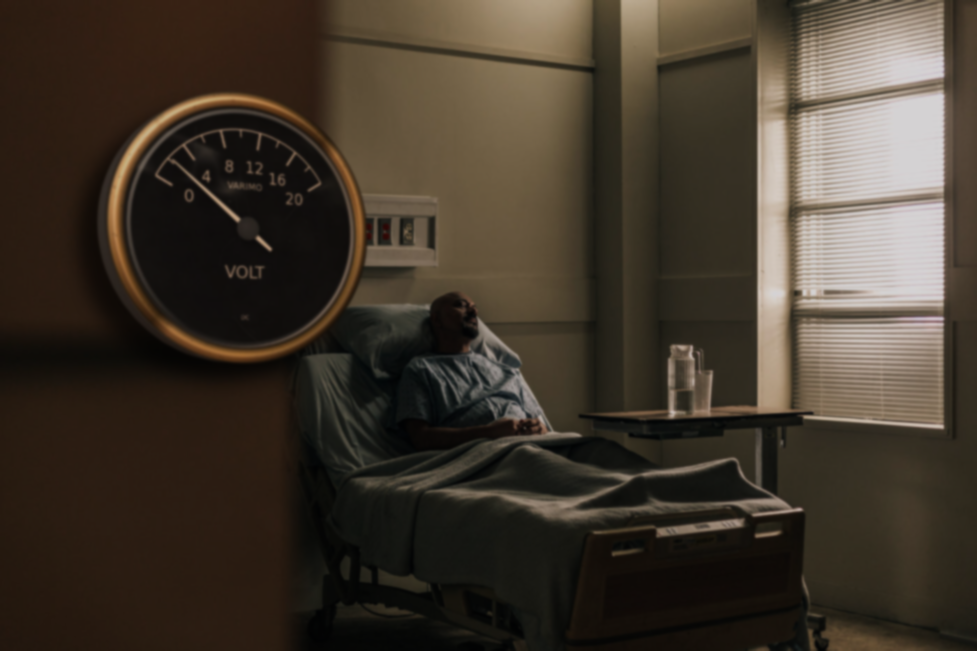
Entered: 2 V
